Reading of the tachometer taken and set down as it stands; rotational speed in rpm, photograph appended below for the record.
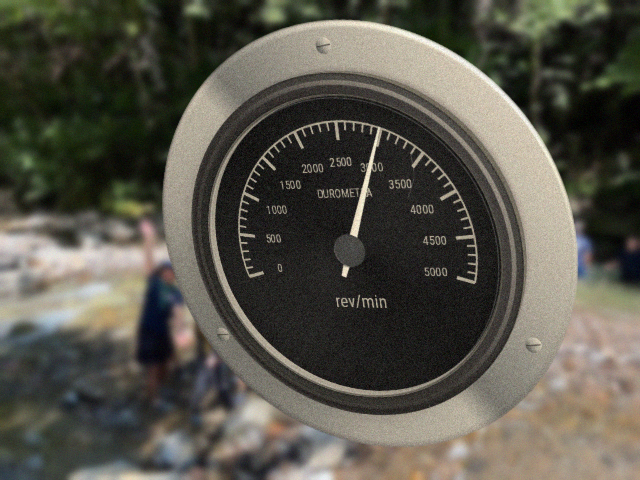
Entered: 3000 rpm
